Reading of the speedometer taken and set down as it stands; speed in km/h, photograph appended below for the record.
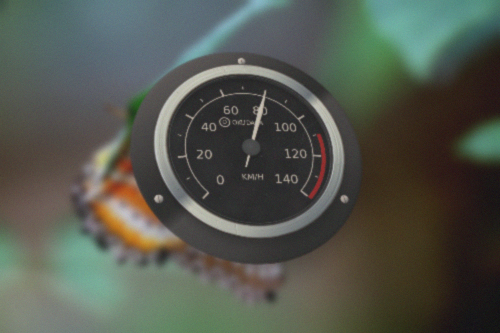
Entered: 80 km/h
